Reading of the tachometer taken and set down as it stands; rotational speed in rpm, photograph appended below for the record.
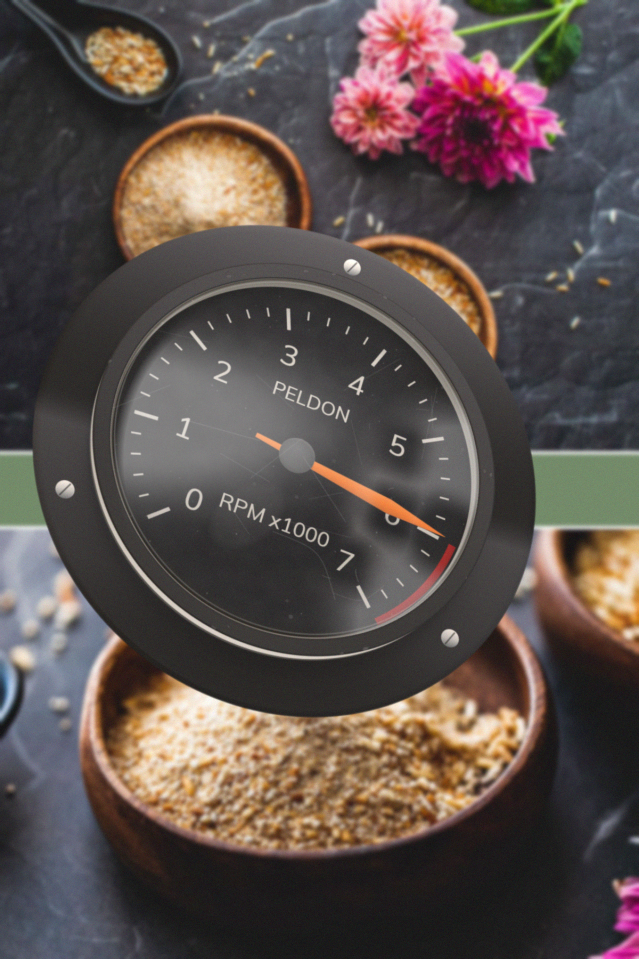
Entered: 6000 rpm
